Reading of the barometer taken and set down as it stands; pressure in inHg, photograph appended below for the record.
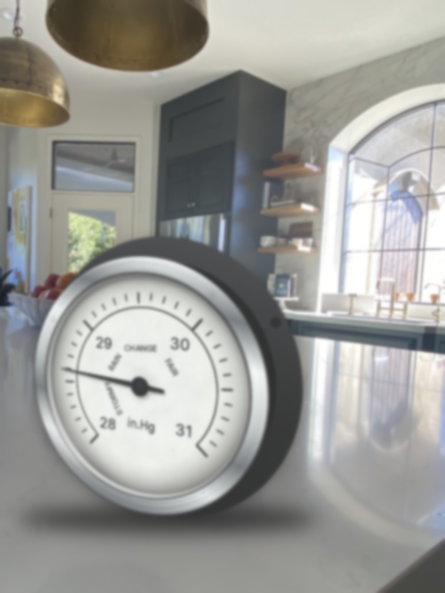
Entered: 28.6 inHg
